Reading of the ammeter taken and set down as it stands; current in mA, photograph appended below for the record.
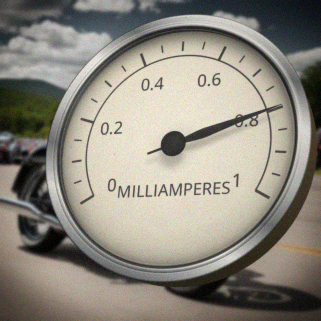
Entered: 0.8 mA
